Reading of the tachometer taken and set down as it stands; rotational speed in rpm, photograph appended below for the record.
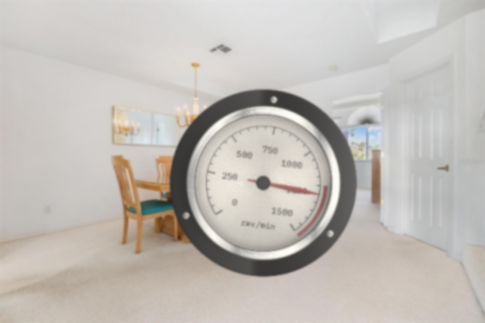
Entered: 1250 rpm
